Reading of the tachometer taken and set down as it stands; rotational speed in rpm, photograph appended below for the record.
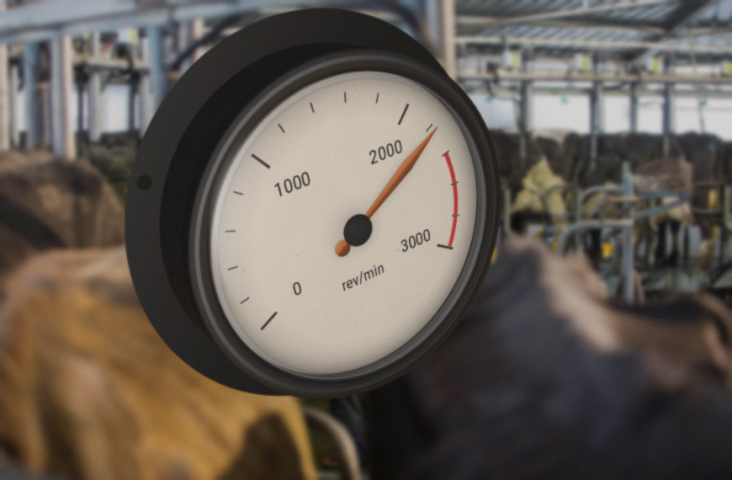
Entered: 2200 rpm
